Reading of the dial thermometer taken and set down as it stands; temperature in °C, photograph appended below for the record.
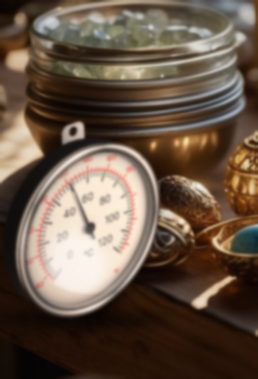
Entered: 50 °C
